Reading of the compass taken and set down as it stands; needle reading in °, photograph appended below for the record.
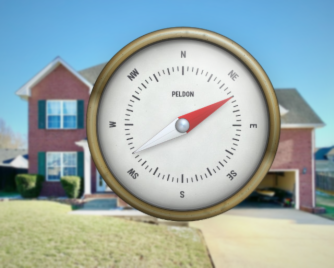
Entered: 60 °
